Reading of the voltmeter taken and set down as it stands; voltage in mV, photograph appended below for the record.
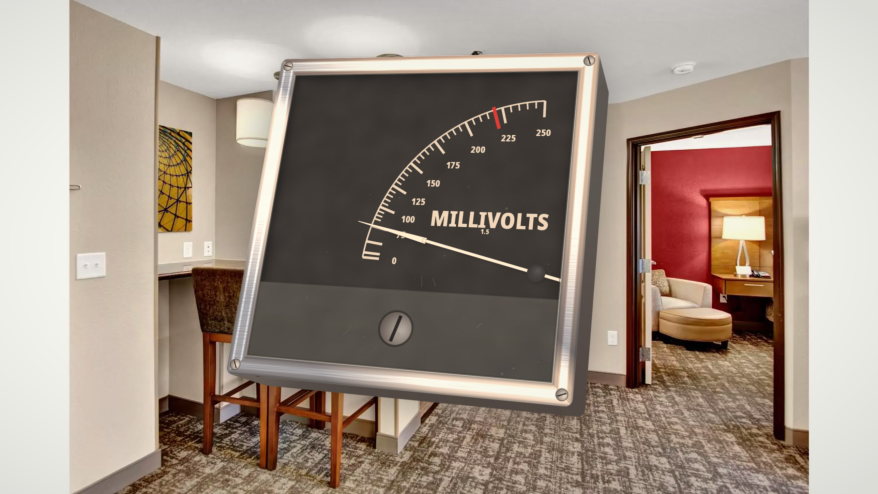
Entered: 75 mV
